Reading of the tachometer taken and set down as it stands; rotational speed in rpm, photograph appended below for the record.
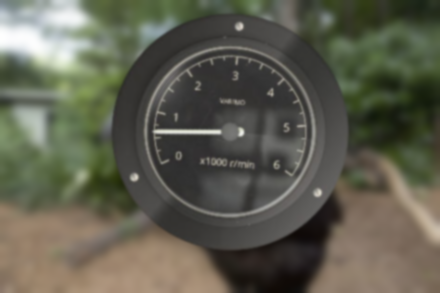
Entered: 625 rpm
